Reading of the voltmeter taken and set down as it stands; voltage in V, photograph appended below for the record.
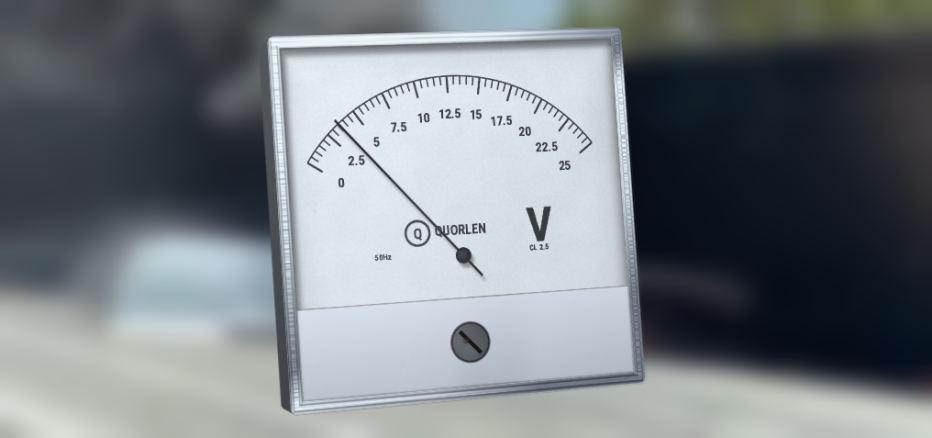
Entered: 3.5 V
